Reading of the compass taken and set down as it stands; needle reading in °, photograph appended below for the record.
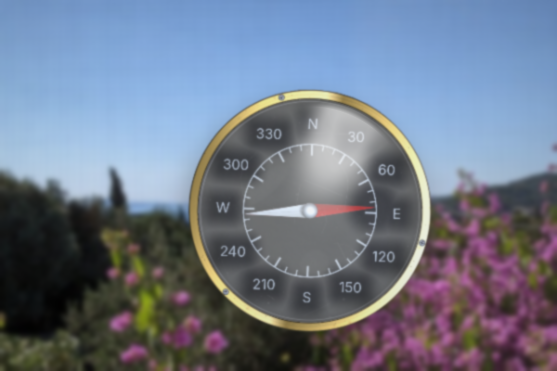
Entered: 85 °
